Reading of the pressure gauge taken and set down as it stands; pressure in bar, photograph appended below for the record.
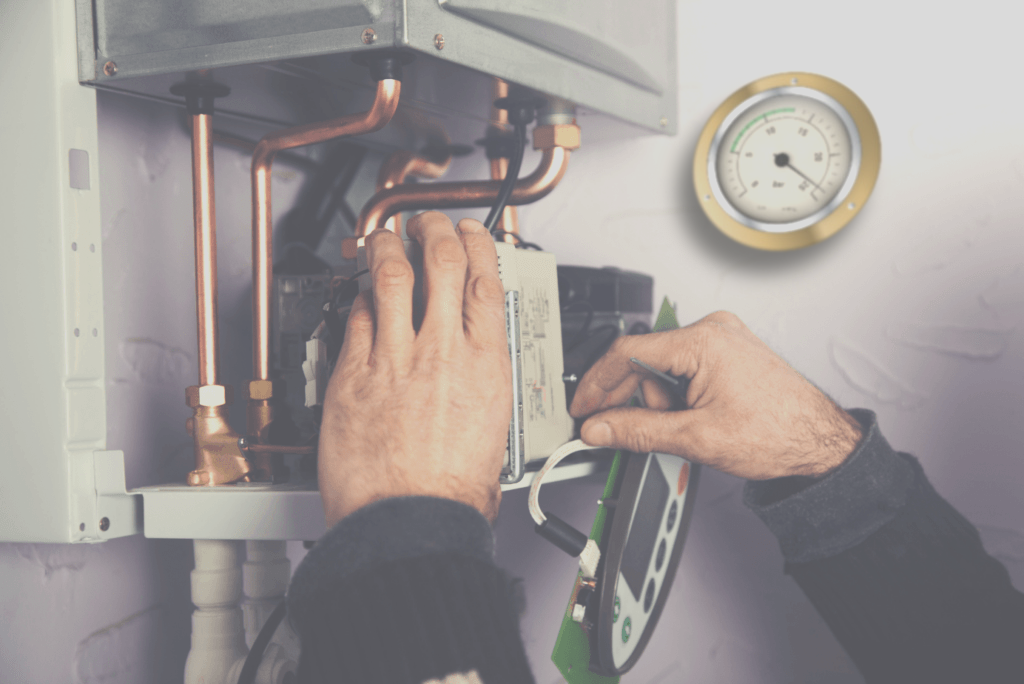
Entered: 24 bar
